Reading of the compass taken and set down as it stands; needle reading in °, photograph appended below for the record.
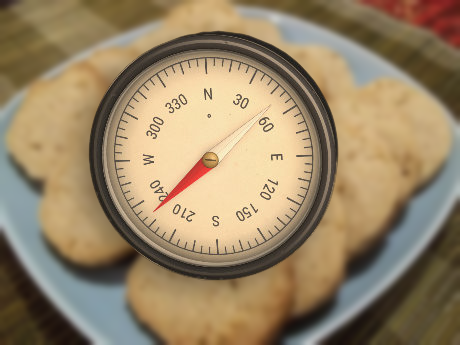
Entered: 230 °
